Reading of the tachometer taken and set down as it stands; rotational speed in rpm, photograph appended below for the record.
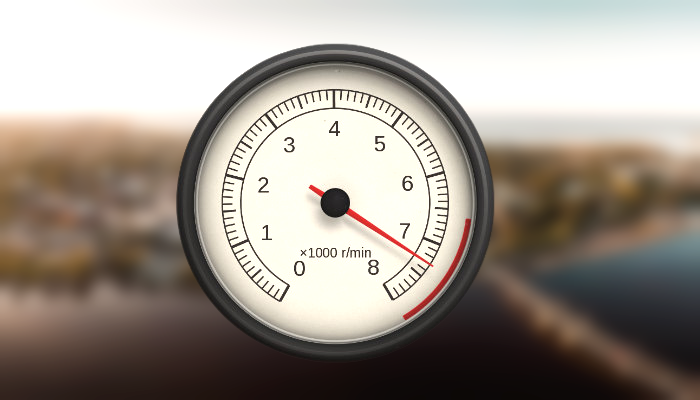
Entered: 7300 rpm
